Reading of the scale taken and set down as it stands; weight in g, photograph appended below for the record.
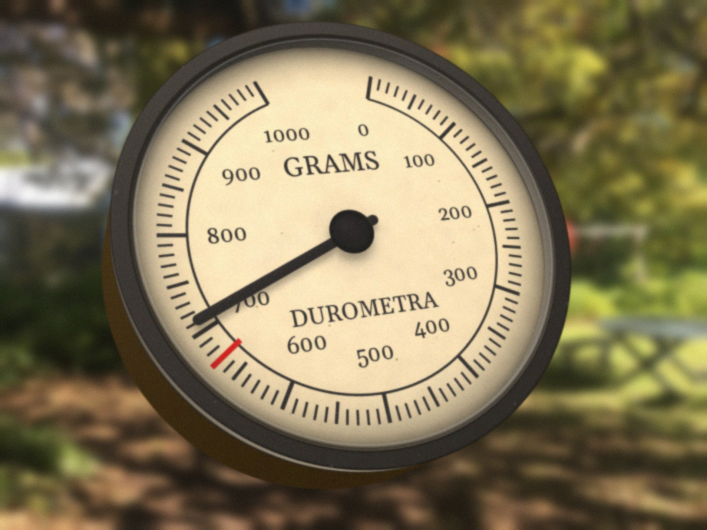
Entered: 710 g
